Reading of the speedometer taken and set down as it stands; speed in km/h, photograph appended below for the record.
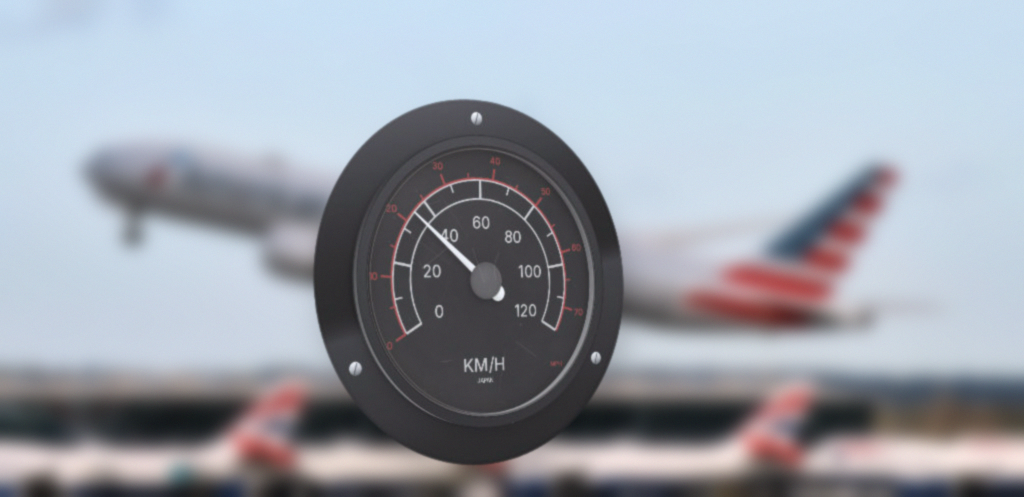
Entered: 35 km/h
